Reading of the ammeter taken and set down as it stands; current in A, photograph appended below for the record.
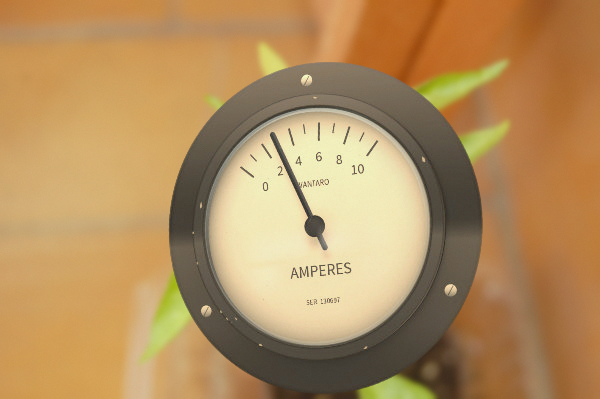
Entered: 3 A
